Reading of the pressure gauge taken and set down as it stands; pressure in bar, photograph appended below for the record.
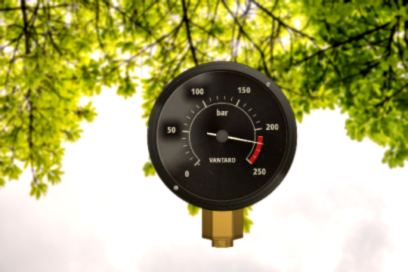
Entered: 220 bar
